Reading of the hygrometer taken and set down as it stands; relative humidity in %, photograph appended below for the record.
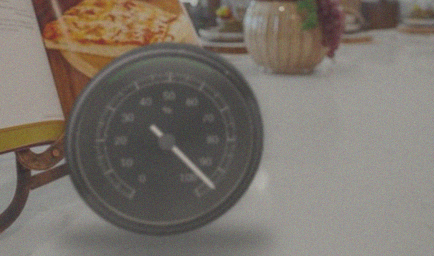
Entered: 95 %
